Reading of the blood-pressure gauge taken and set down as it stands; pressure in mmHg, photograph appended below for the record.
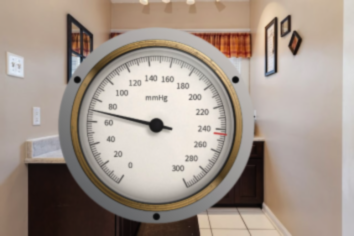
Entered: 70 mmHg
